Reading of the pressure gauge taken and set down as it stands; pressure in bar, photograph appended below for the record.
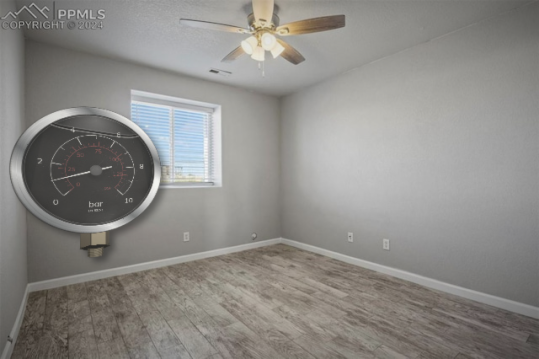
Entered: 1 bar
